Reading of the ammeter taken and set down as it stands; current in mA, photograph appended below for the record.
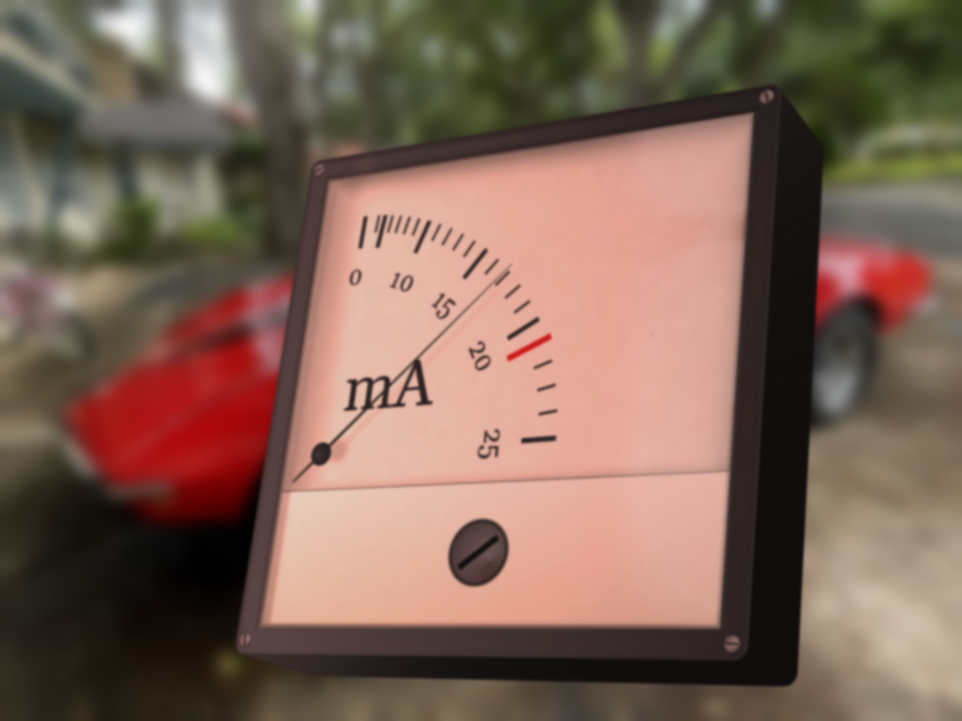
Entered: 17 mA
